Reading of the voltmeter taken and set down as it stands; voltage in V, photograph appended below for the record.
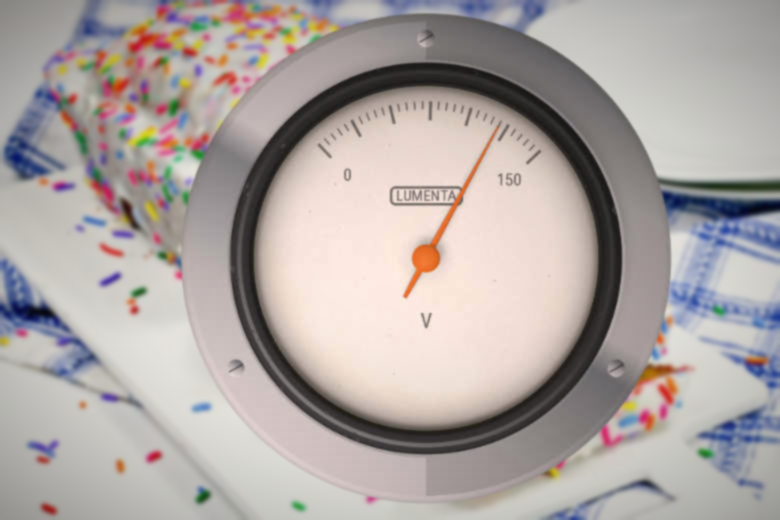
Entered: 120 V
